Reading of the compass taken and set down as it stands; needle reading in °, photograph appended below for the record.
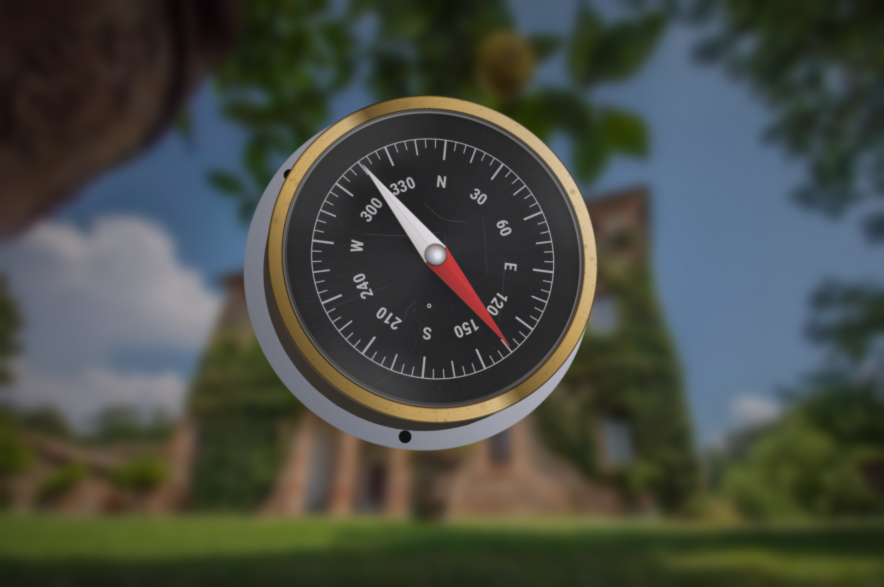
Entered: 135 °
